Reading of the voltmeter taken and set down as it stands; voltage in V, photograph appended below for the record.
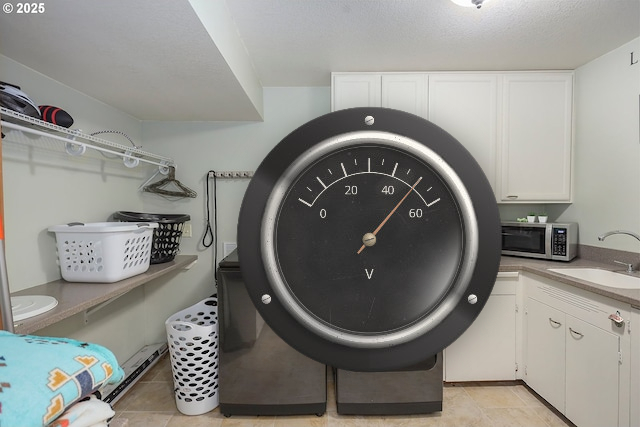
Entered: 50 V
